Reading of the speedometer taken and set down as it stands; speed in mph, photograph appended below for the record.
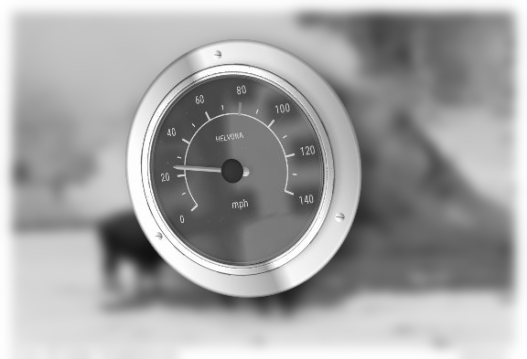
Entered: 25 mph
